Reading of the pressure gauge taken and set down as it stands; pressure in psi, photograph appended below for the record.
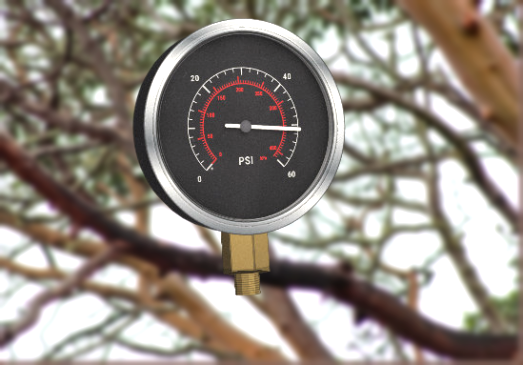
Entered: 51 psi
